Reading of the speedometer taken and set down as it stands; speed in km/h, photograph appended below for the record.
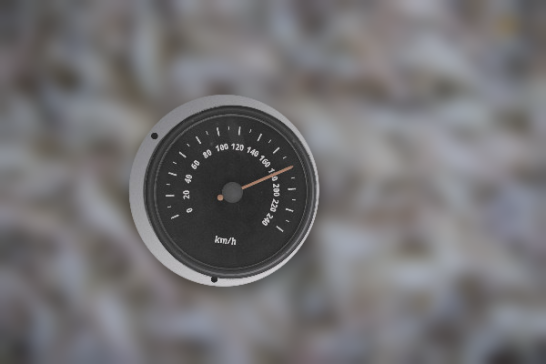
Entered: 180 km/h
